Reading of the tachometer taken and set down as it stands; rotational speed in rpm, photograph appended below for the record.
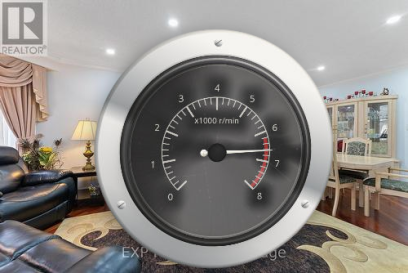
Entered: 6600 rpm
